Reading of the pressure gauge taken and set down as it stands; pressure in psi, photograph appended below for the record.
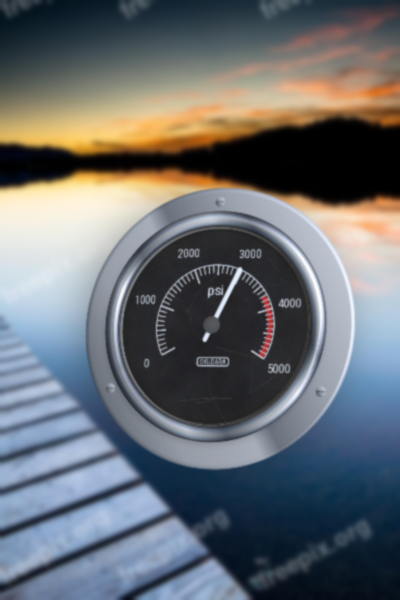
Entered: 3000 psi
